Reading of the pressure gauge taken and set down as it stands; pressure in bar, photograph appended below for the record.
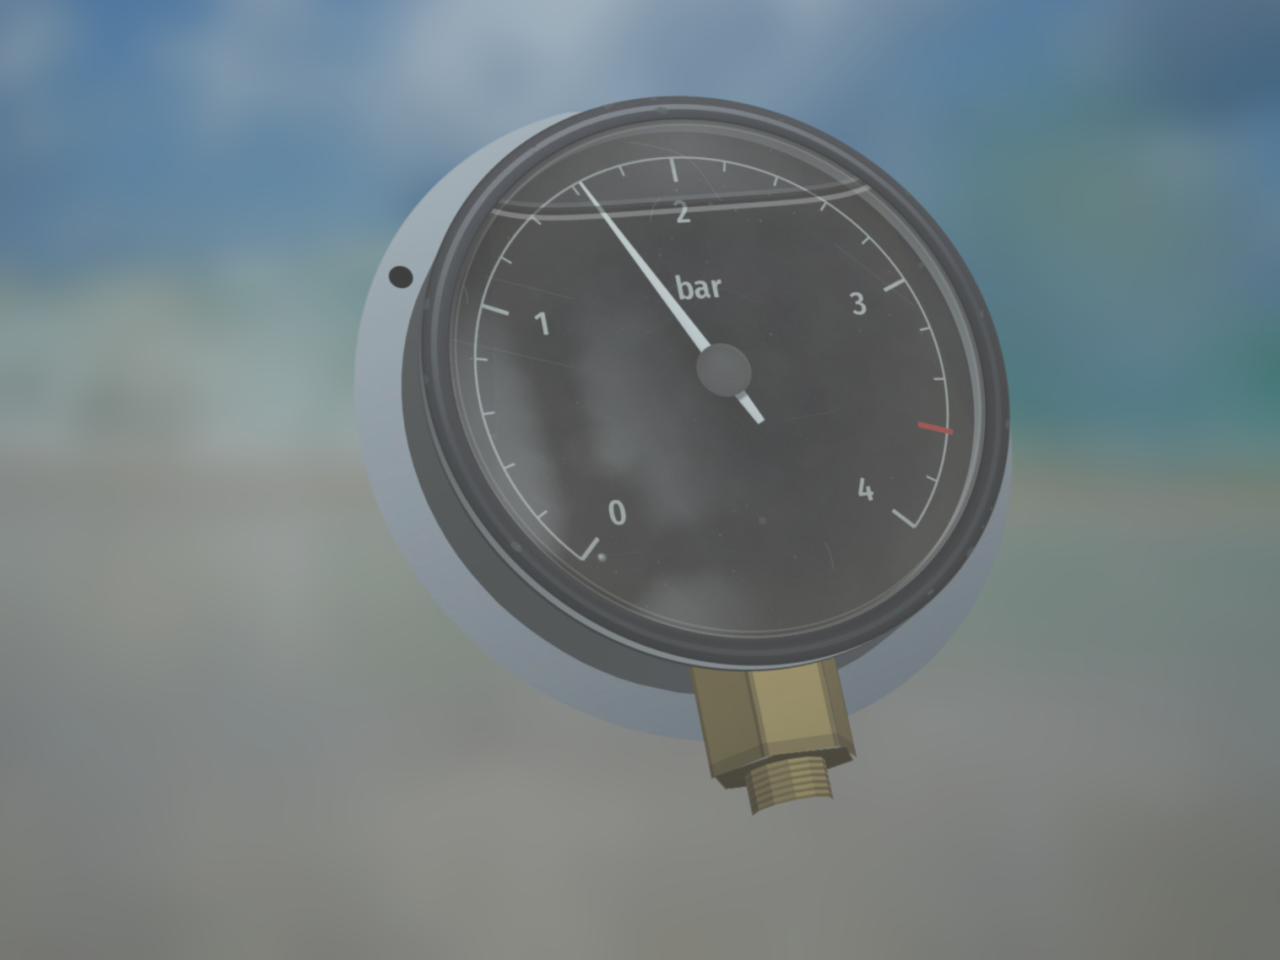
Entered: 1.6 bar
